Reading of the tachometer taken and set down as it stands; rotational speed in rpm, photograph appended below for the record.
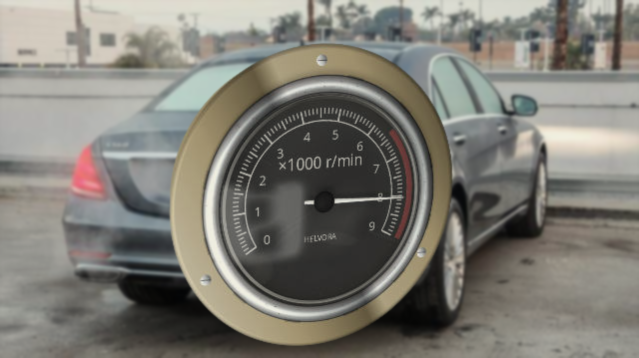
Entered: 8000 rpm
